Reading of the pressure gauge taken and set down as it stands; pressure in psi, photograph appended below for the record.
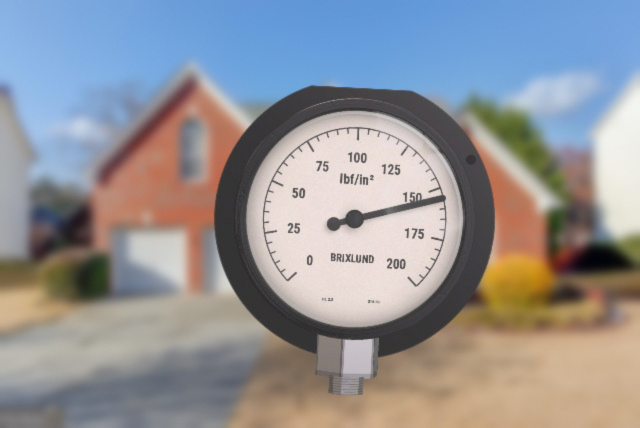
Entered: 155 psi
